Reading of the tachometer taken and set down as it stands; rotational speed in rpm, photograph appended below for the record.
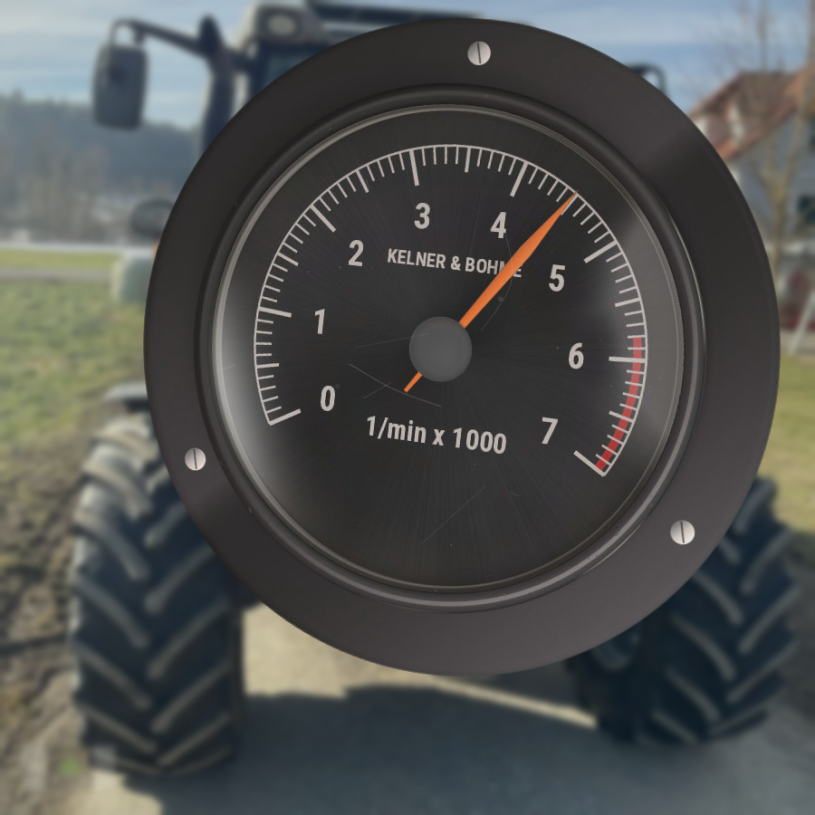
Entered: 4500 rpm
